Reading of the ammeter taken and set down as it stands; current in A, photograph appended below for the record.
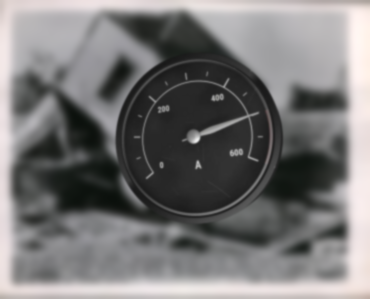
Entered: 500 A
